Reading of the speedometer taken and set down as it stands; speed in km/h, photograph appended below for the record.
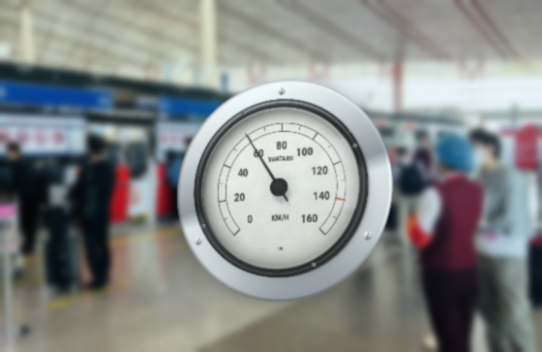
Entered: 60 km/h
